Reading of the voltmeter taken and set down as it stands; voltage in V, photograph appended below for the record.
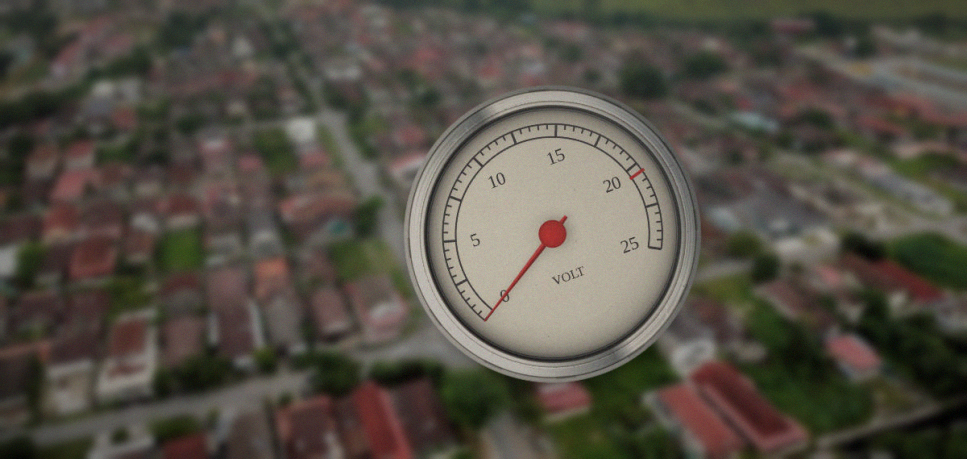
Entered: 0 V
